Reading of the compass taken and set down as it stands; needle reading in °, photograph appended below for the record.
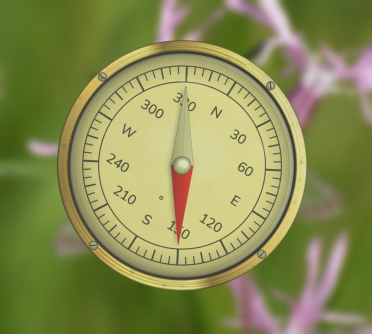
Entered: 150 °
